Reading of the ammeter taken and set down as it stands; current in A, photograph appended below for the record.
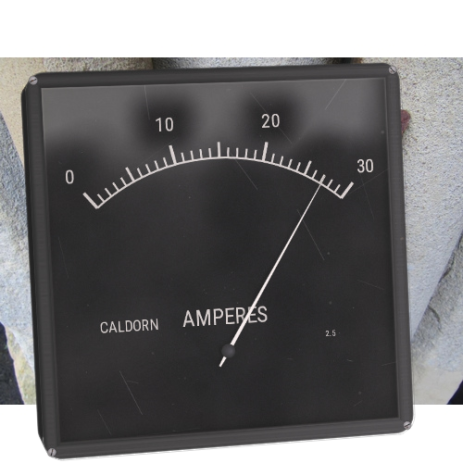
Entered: 27 A
